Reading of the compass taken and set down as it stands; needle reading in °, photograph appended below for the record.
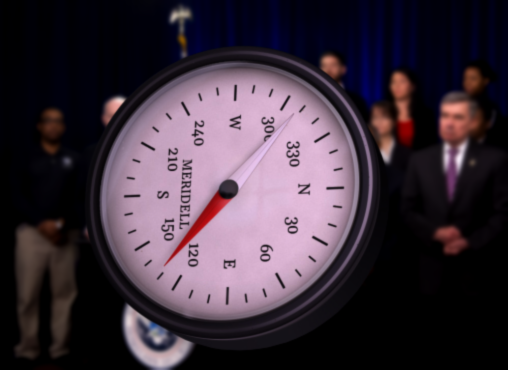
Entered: 130 °
